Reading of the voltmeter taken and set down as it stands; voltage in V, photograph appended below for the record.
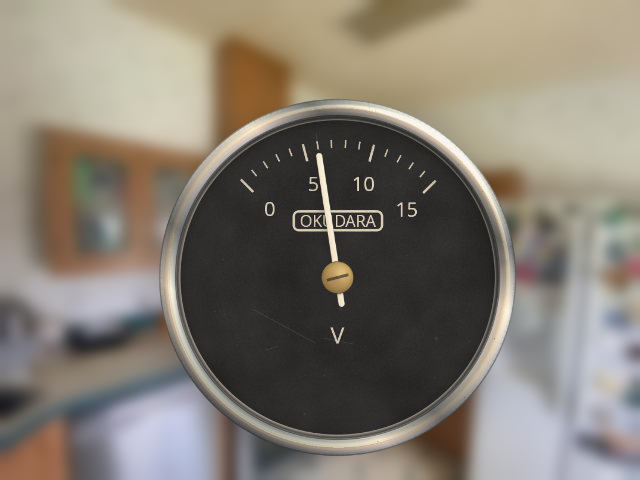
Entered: 6 V
